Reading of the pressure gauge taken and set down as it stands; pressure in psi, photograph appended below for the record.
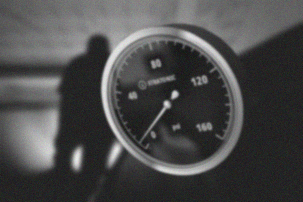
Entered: 5 psi
